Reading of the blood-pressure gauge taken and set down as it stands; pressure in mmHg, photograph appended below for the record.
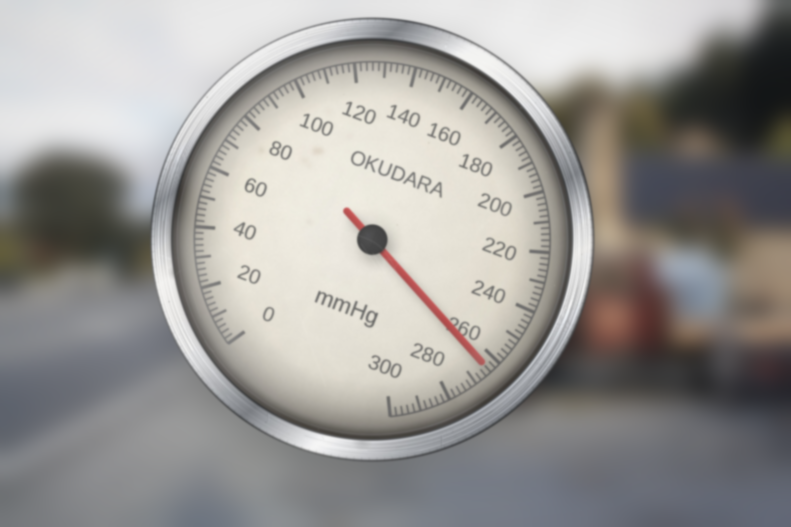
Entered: 264 mmHg
